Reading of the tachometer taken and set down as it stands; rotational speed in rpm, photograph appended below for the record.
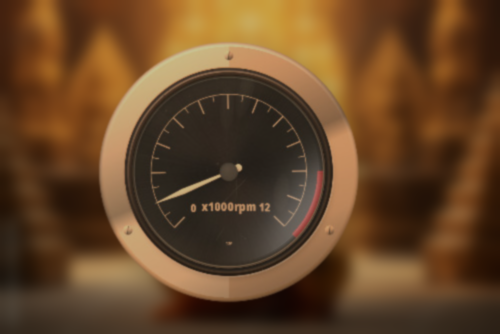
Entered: 1000 rpm
